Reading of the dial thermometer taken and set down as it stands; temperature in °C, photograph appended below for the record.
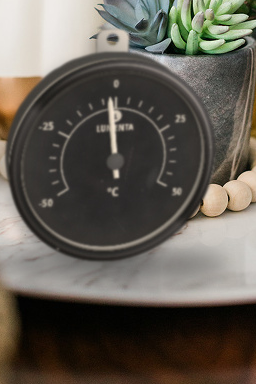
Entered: -2.5 °C
